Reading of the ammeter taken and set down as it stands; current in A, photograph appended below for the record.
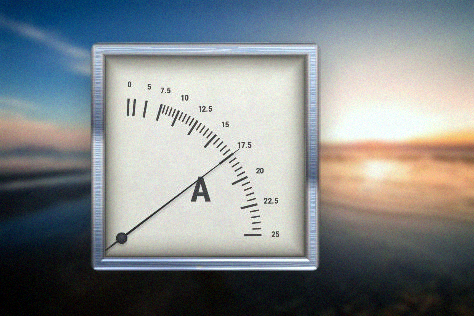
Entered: 17.5 A
